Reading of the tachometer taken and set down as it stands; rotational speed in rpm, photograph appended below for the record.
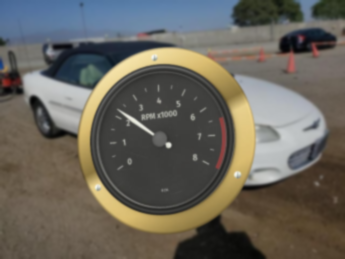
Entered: 2250 rpm
